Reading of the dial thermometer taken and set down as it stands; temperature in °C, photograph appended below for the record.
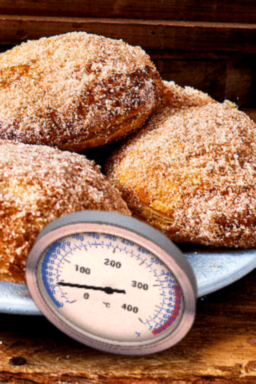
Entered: 50 °C
